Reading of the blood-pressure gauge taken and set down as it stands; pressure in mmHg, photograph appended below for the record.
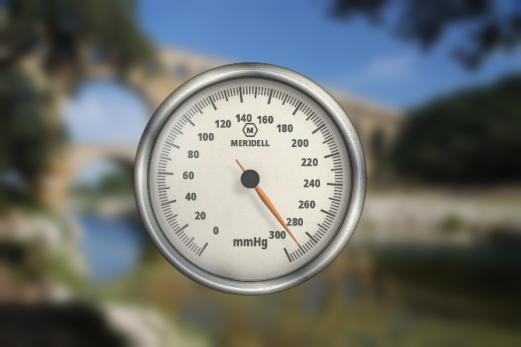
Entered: 290 mmHg
